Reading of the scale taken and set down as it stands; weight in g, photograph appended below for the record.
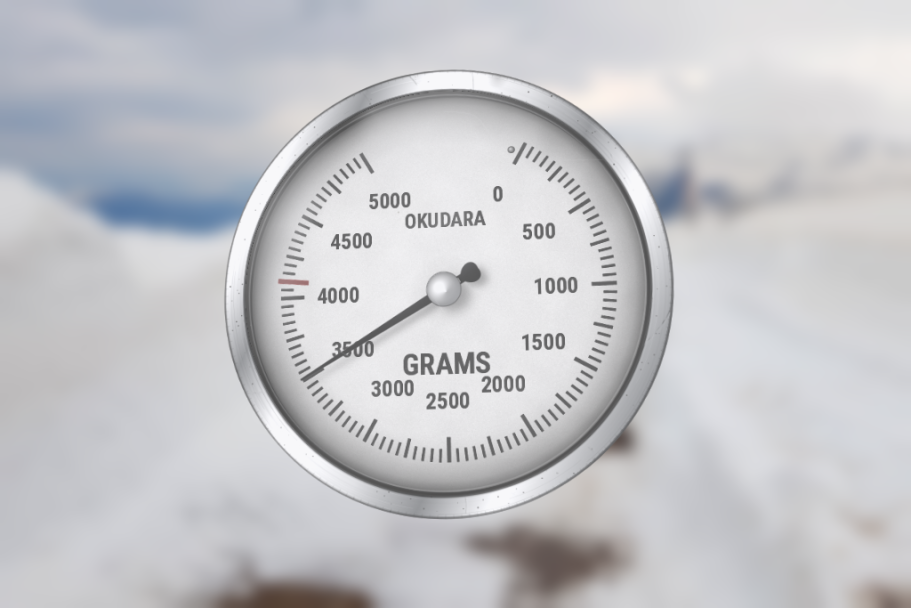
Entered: 3500 g
